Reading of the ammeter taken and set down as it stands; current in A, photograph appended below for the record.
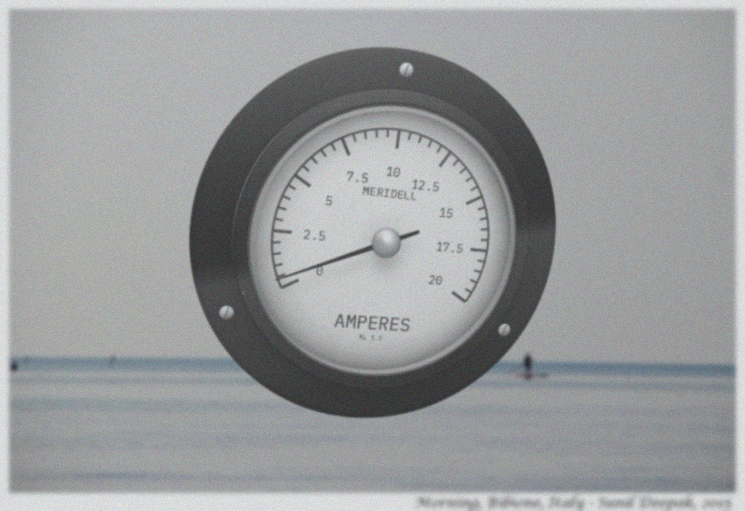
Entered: 0.5 A
